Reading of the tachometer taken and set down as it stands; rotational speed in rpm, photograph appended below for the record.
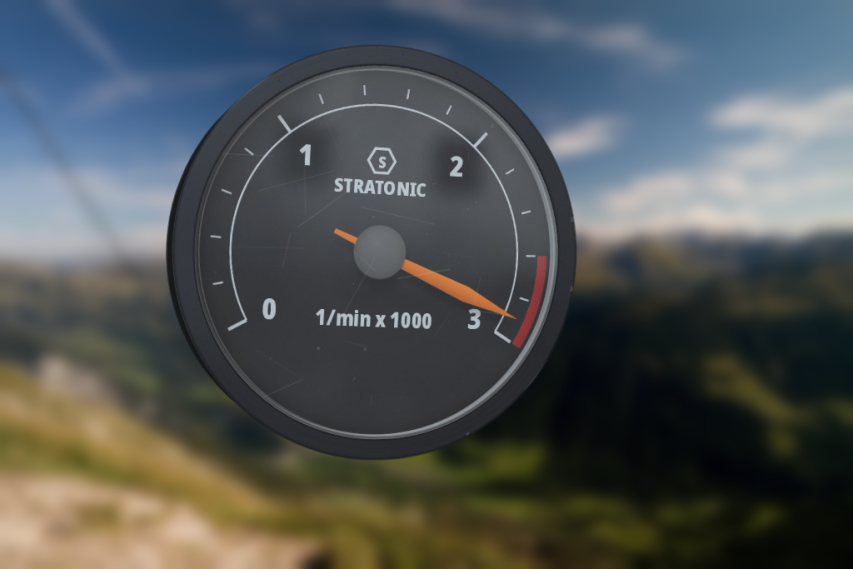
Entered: 2900 rpm
